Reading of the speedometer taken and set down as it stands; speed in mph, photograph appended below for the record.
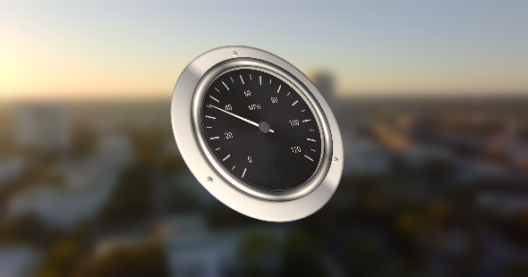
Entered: 35 mph
